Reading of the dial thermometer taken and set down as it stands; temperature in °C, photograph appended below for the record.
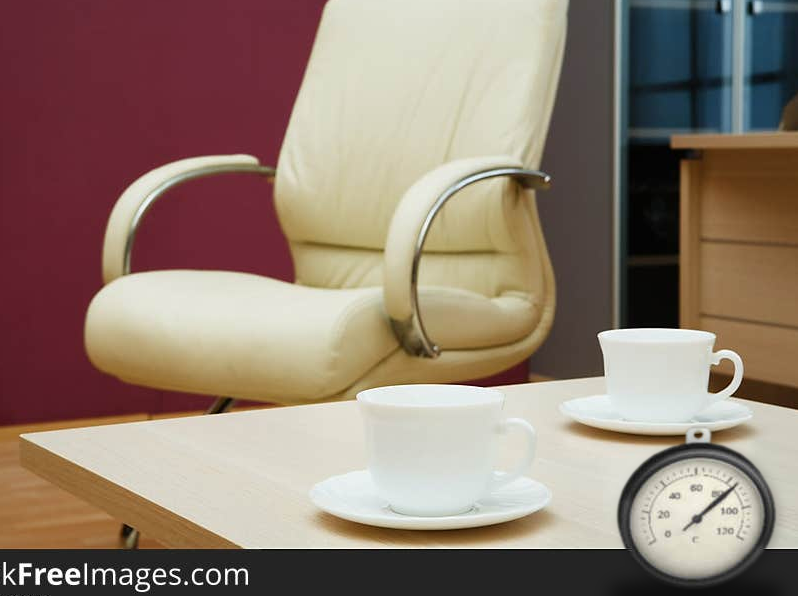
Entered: 84 °C
